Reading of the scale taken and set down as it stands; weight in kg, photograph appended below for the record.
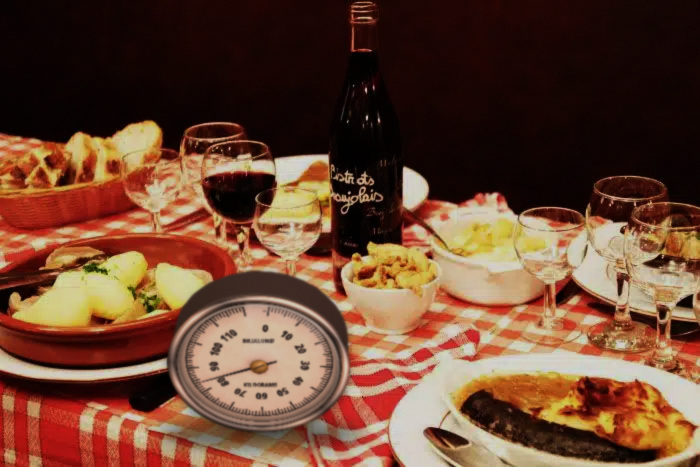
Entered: 85 kg
